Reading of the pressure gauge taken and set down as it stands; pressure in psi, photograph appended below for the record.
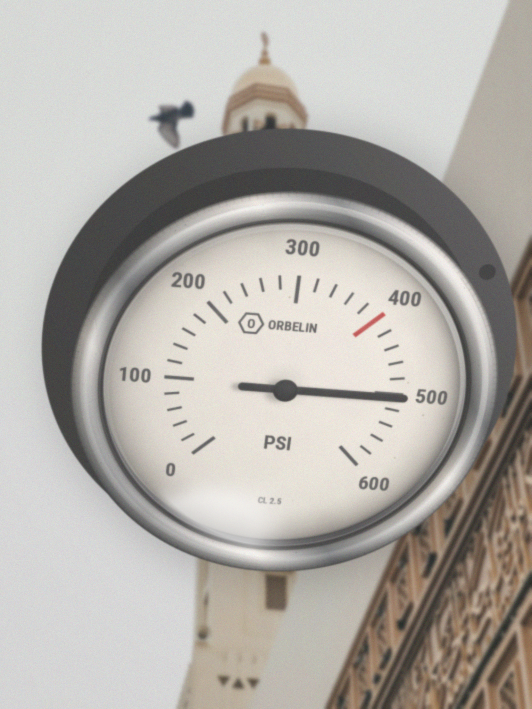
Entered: 500 psi
